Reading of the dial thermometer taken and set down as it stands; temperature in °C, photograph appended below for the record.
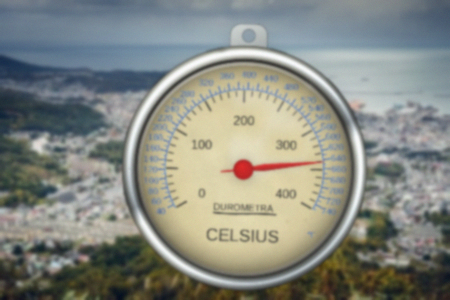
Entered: 340 °C
